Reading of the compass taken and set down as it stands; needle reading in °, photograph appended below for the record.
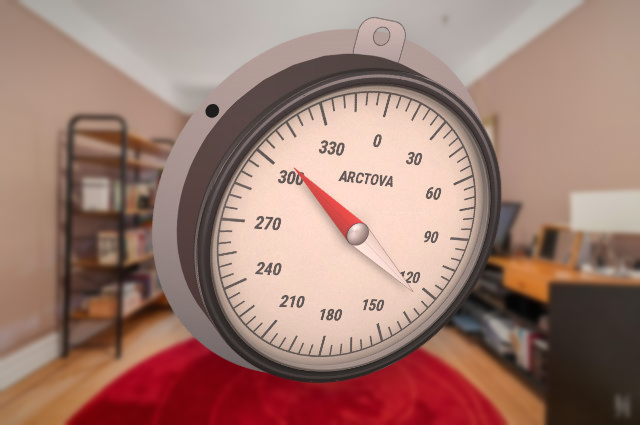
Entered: 305 °
